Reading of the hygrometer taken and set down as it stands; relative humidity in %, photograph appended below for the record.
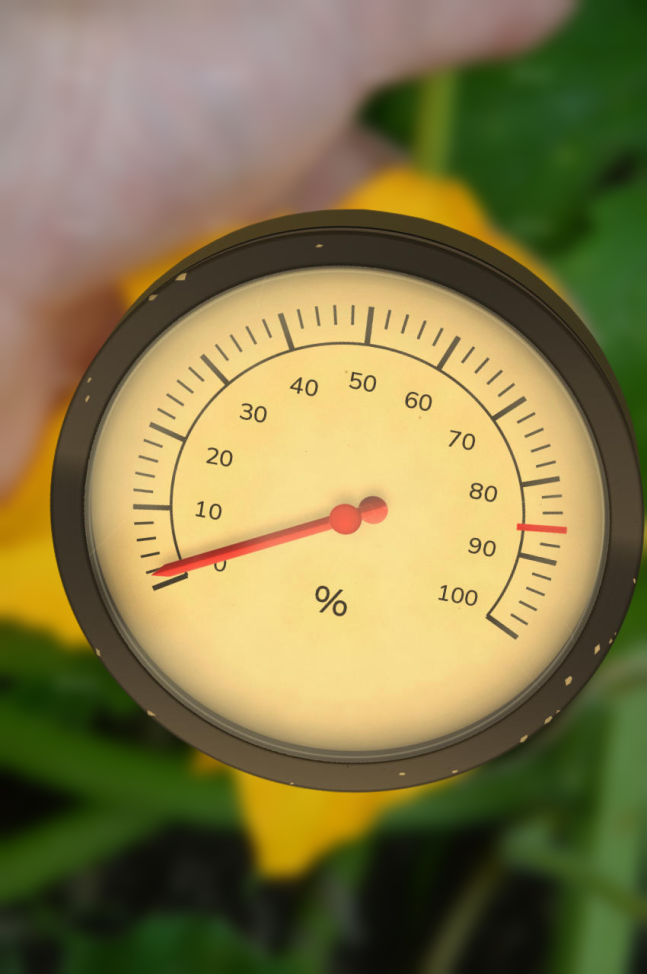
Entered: 2 %
